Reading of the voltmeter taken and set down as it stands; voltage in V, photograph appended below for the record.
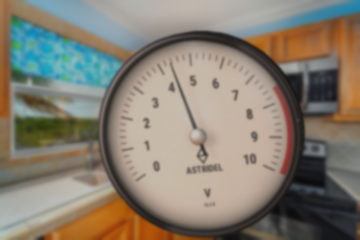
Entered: 4.4 V
